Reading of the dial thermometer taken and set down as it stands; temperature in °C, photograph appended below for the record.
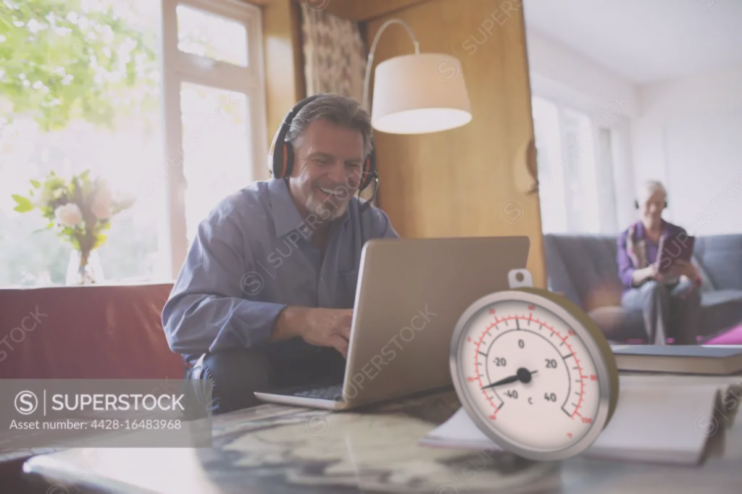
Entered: -32 °C
